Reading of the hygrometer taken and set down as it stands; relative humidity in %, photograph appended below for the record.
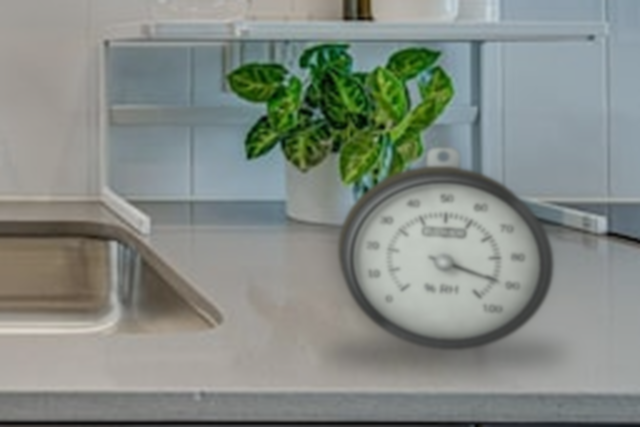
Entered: 90 %
